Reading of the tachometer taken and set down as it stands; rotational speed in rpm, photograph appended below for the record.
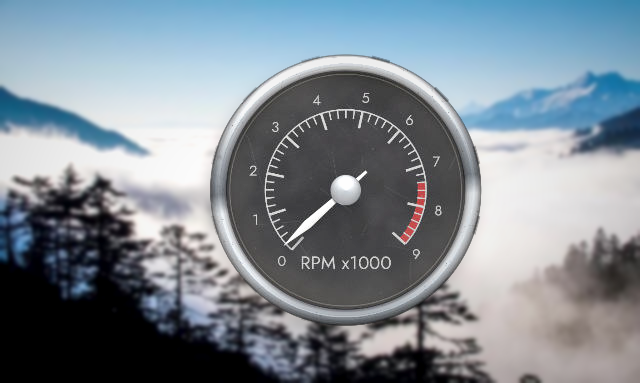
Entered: 200 rpm
